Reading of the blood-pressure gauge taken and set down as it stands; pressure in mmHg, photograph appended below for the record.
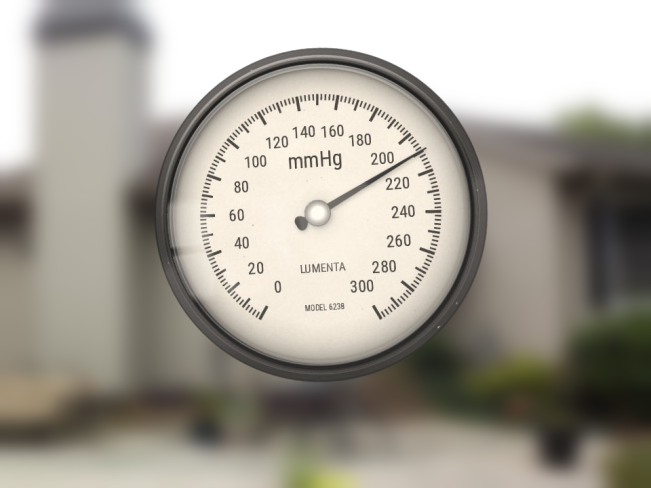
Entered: 210 mmHg
